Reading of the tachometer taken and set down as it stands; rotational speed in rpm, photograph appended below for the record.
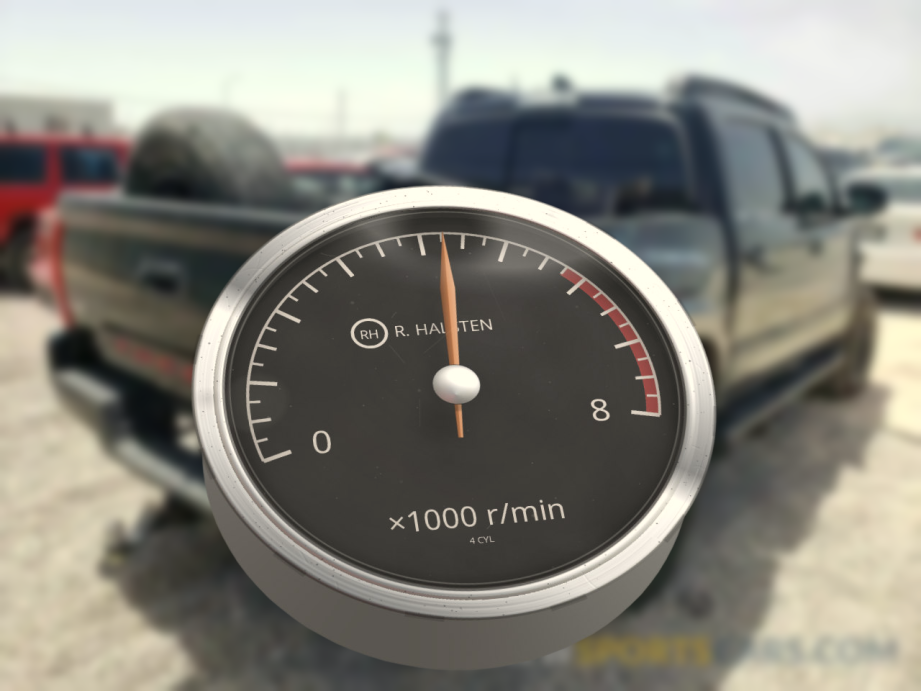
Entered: 4250 rpm
